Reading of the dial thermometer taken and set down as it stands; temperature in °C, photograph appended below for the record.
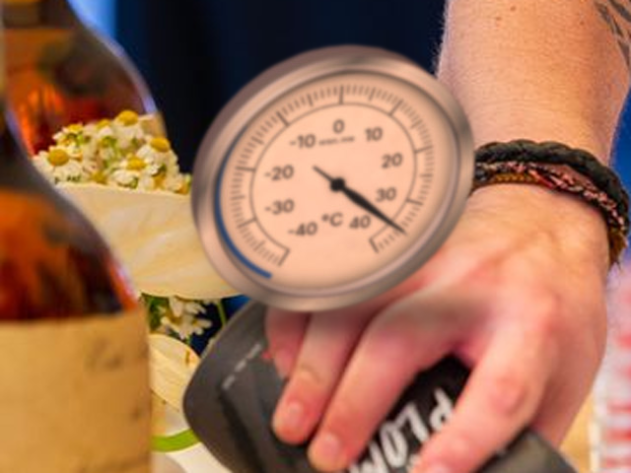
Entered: 35 °C
